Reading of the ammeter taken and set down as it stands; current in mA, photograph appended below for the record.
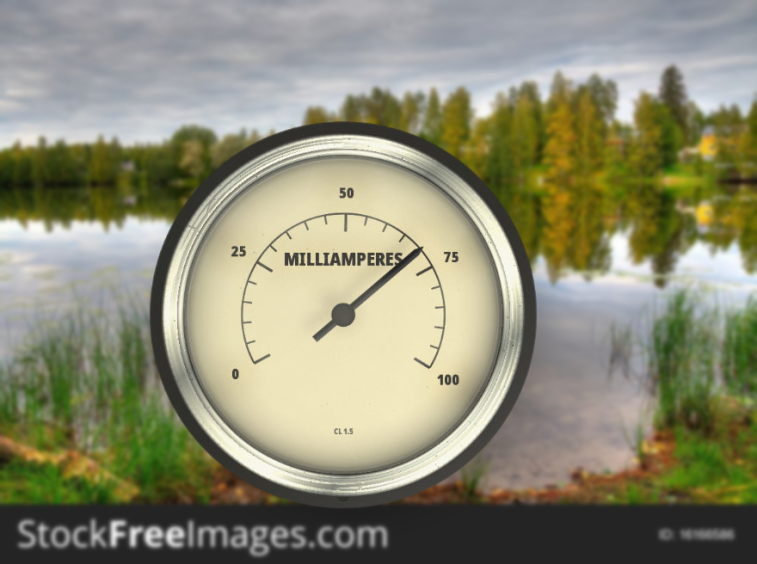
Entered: 70 mA
